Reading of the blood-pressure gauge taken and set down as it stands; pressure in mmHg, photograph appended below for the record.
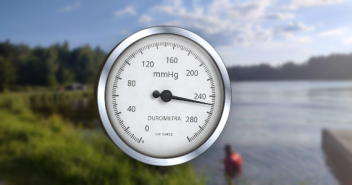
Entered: 250 mmHg
